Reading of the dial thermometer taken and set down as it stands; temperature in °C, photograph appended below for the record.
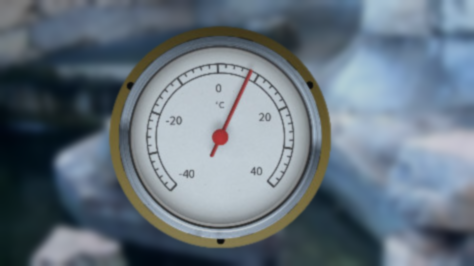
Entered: 8 °C
